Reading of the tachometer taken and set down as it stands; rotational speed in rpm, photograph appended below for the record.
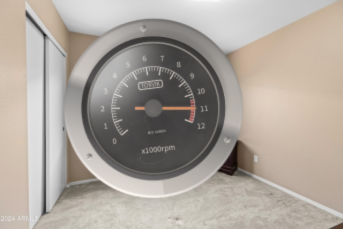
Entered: 11000 rpm
